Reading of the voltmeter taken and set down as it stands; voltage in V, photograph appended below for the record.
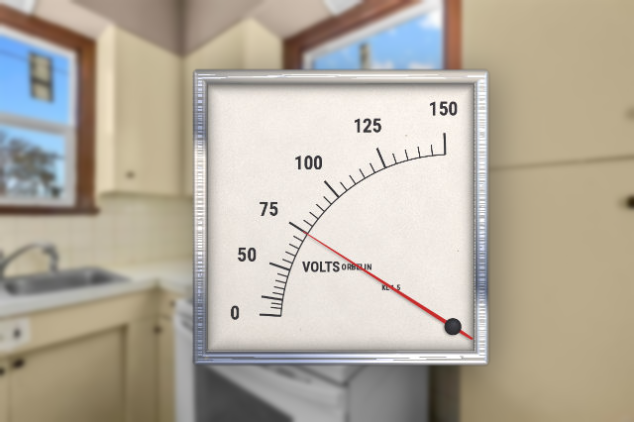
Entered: 75 V
